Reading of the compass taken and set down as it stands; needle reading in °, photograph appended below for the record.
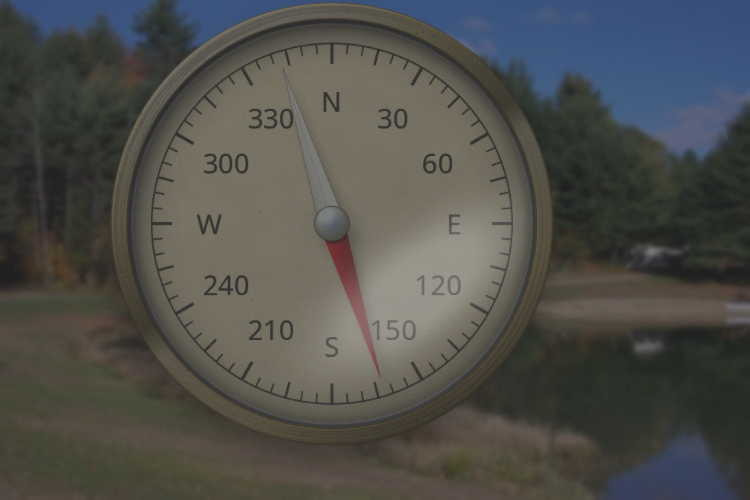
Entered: 162.5 °
